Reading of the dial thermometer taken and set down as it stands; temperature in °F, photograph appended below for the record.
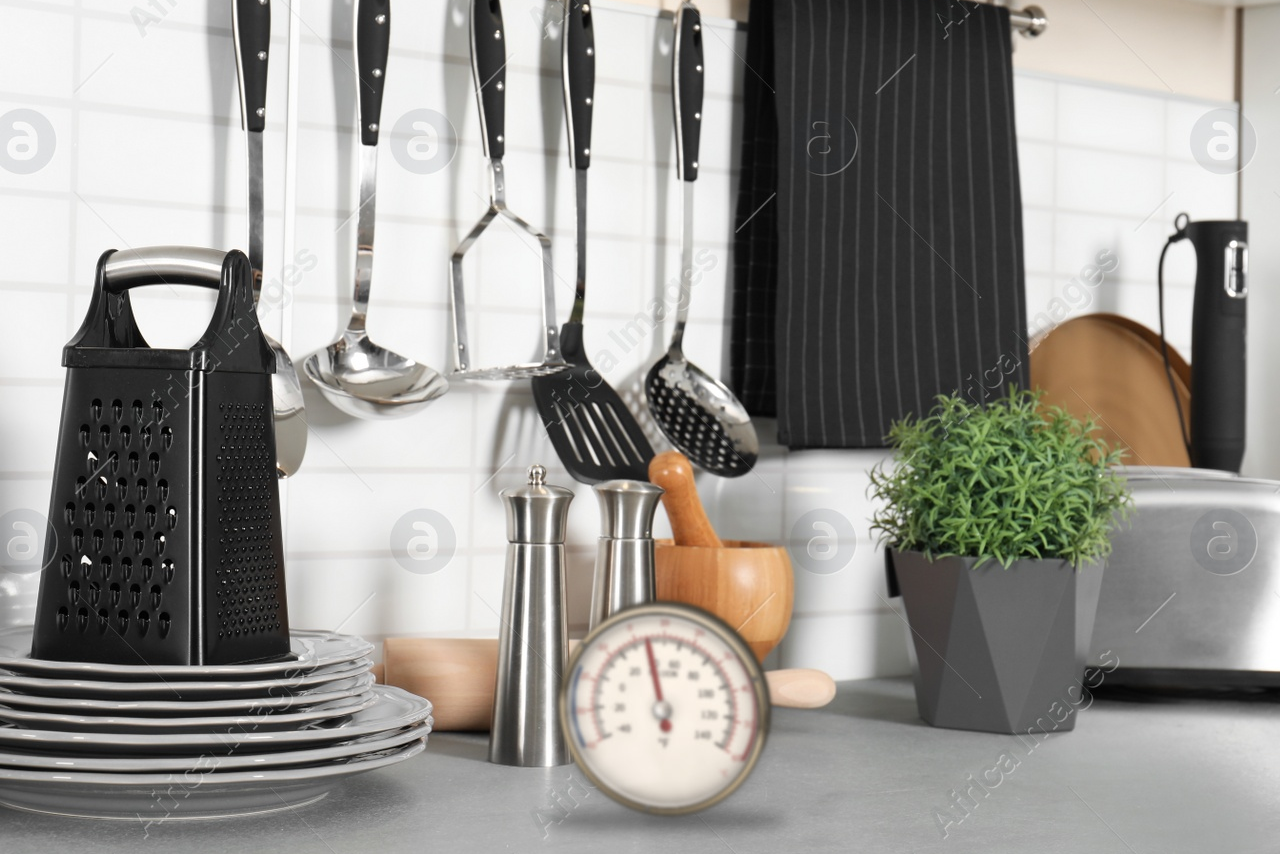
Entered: 40 °F
